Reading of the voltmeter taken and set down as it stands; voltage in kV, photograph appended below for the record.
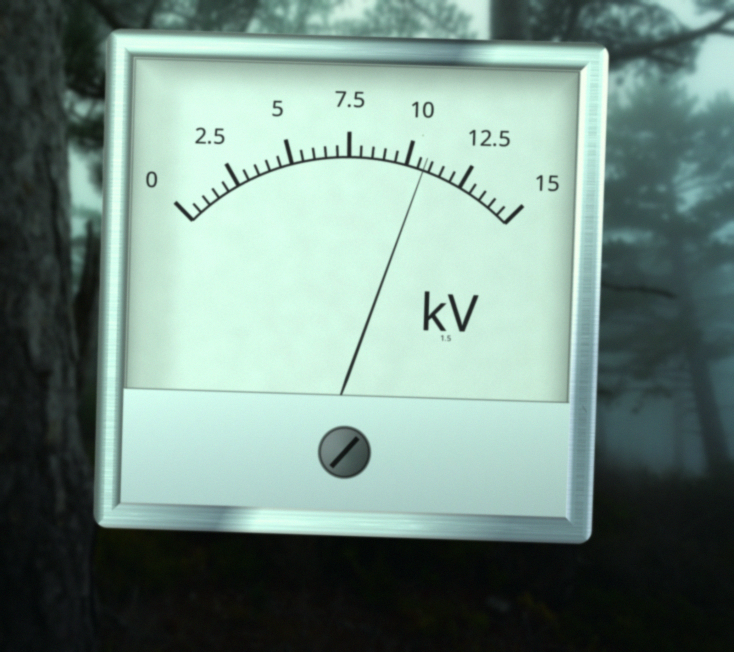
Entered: 10.75 kV
